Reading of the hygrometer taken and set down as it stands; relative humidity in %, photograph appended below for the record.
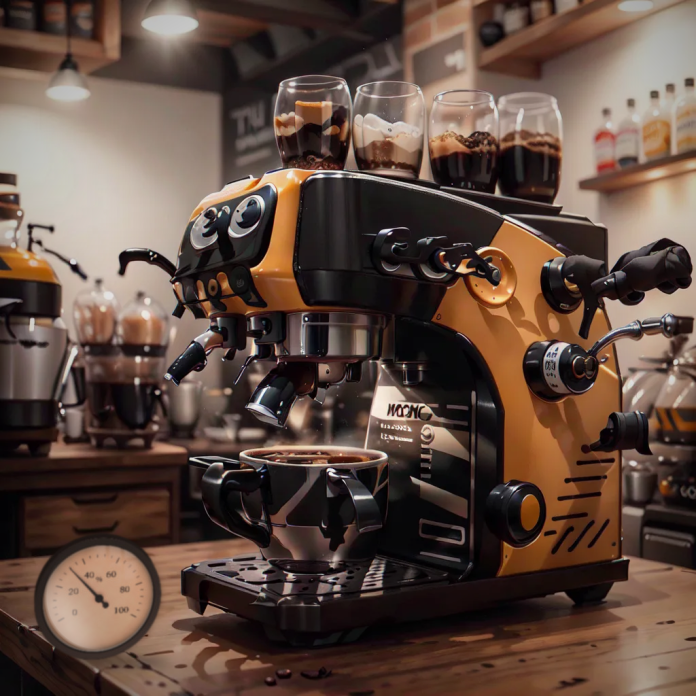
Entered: 32 %
